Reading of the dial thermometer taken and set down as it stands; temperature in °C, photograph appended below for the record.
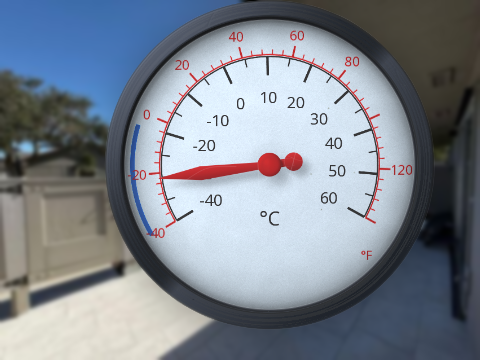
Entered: -30 °C
